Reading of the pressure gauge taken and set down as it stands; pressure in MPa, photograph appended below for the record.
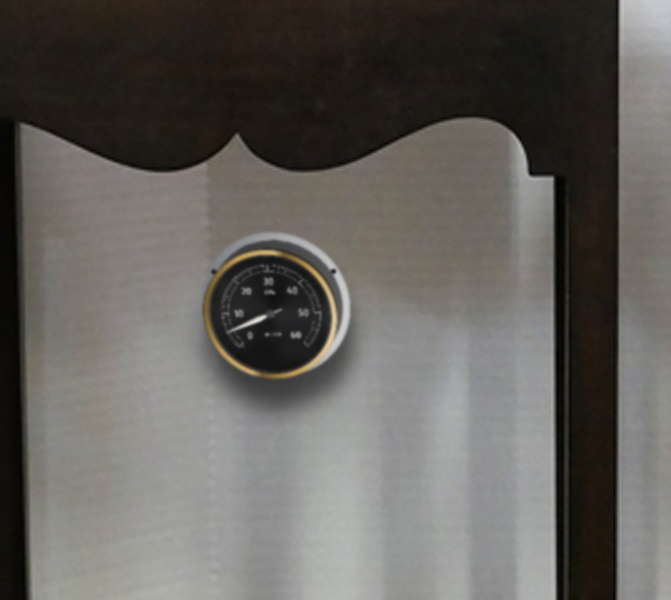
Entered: 5 MPa
